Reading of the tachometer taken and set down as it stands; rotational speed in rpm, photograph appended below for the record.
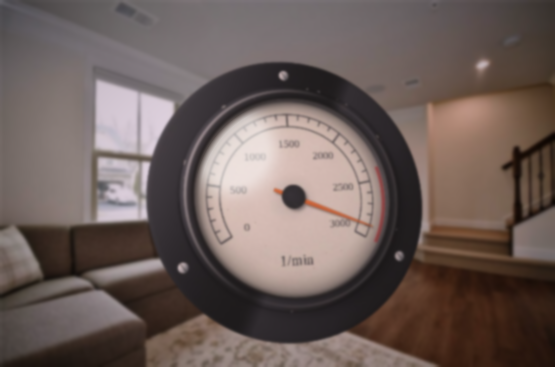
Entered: 2900 rpm
